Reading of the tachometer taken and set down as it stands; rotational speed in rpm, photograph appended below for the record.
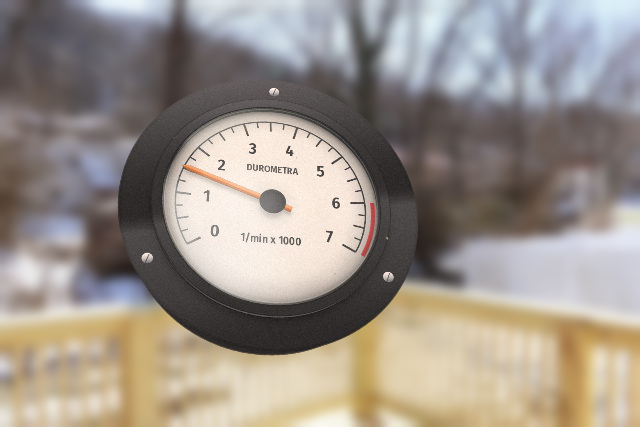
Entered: 1500 rpm
